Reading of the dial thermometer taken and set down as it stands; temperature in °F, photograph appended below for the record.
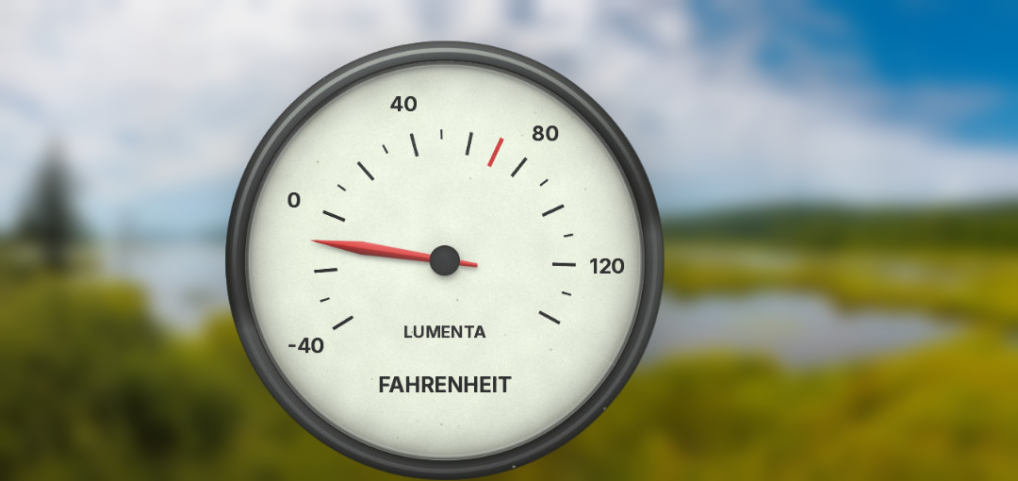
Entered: -10 °F
